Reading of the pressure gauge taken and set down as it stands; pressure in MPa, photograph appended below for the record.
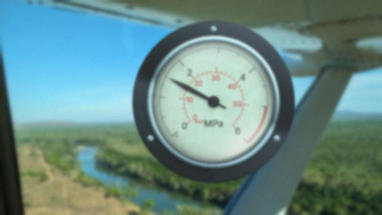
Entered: 1.5 MPa
